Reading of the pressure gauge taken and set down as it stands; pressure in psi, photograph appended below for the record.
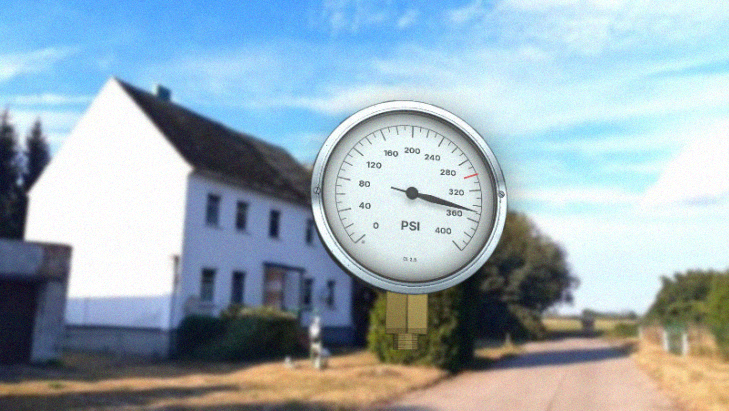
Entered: 350 psi
